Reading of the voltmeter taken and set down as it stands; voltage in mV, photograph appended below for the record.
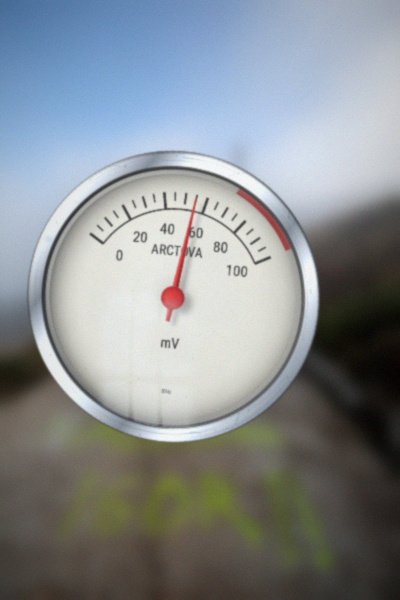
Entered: 55 mV
